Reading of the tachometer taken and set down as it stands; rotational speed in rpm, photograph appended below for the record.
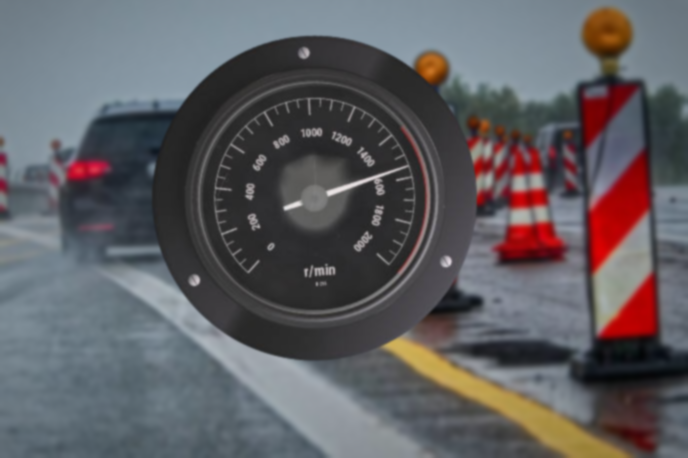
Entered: 1550 rpm
